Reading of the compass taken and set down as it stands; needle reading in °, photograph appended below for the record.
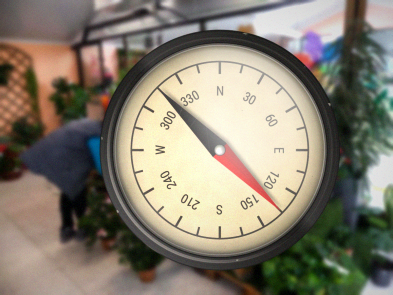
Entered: 135 °
